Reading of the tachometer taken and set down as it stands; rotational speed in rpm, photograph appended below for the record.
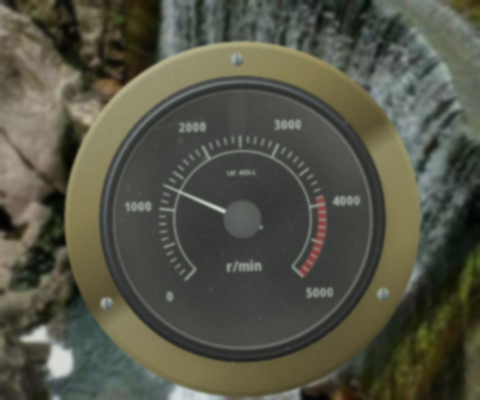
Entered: 1300 rpm
